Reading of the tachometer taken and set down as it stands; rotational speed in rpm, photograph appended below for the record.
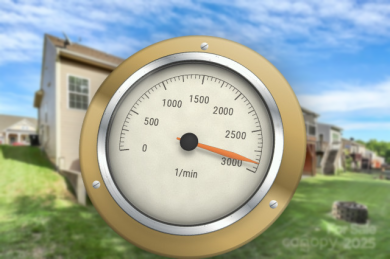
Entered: 2900 rpm
